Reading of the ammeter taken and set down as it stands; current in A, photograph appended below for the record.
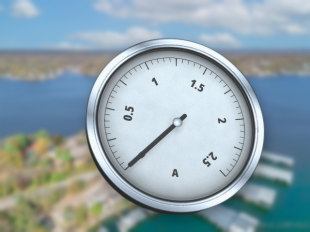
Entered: 0 A
